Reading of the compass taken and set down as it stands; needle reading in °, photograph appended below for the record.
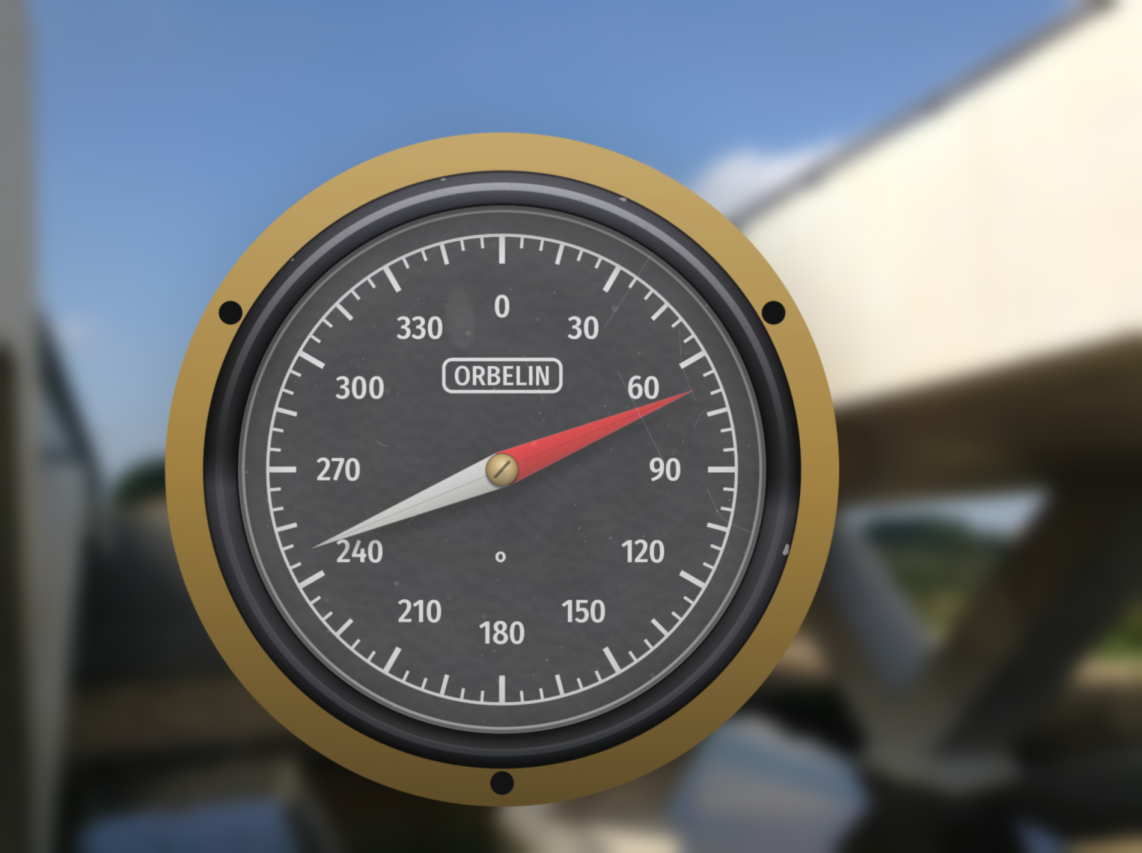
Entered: 67.5 °
